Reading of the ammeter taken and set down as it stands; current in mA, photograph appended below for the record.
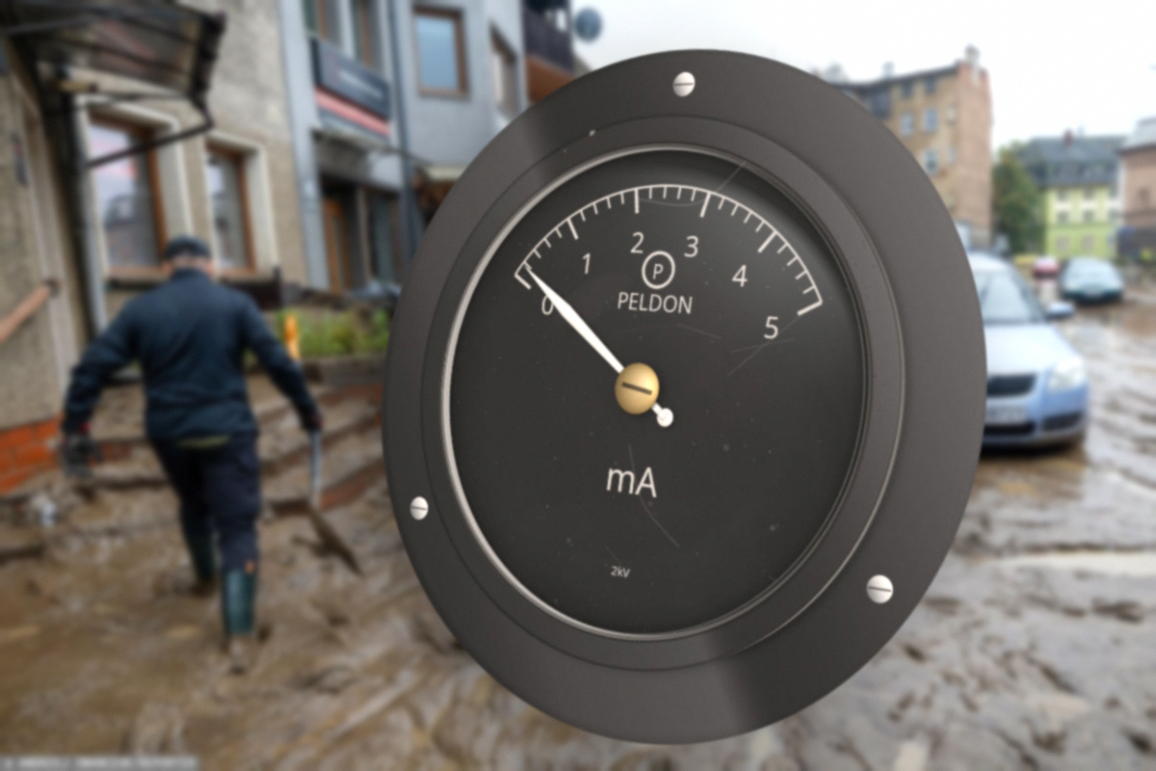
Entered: 0.2 mA
